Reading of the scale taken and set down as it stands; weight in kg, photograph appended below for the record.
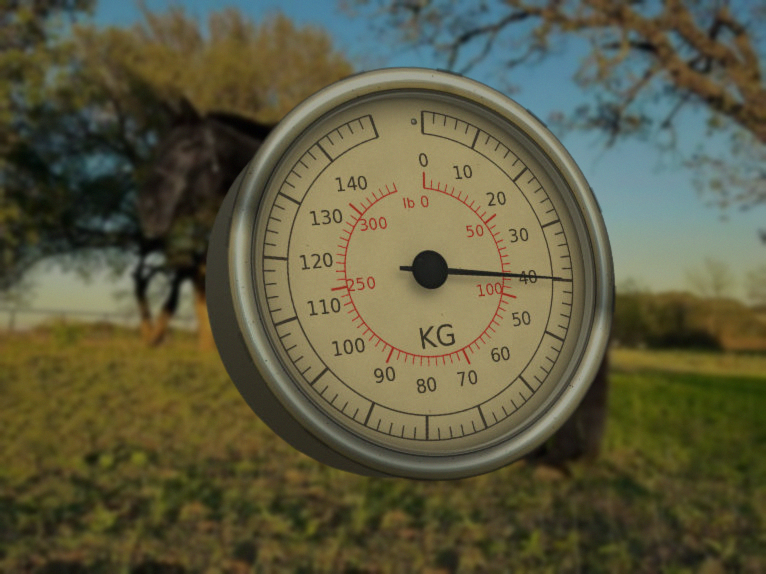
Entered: 40 kg
